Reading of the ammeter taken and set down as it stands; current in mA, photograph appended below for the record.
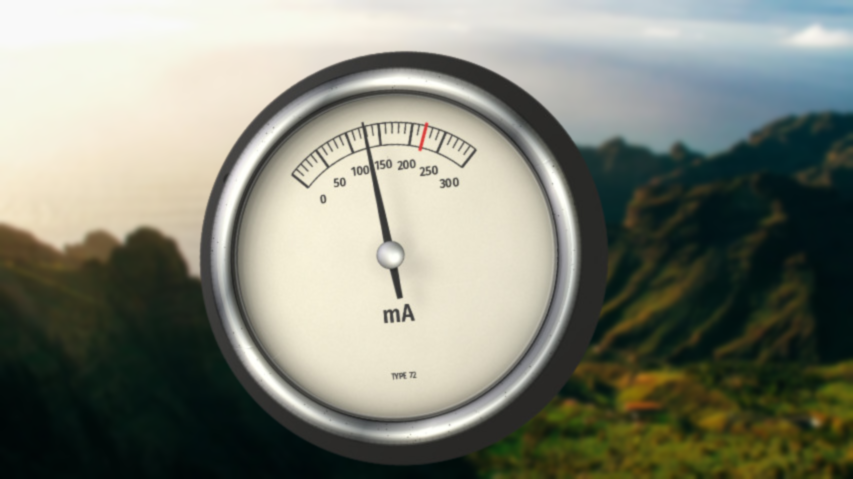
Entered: 130 mA
